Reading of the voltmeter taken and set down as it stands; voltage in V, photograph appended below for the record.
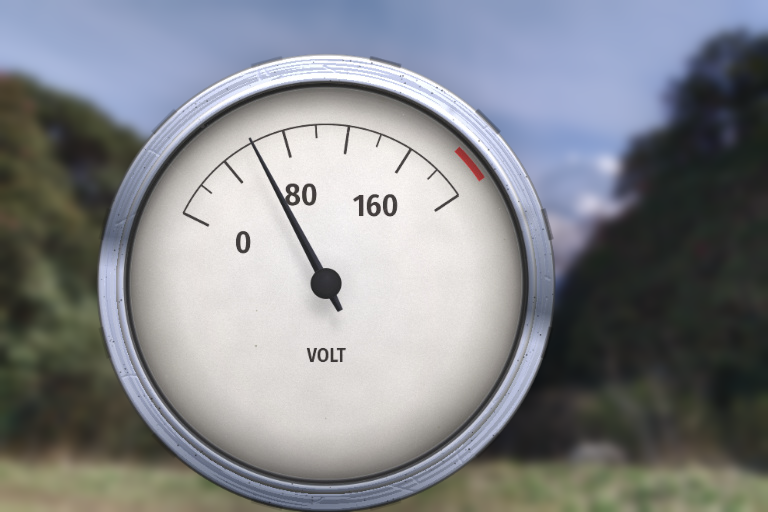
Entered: 60 V
